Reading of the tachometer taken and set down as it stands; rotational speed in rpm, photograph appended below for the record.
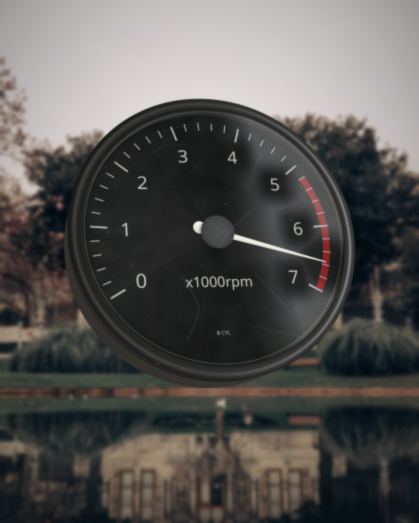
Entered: 6600 rpm
